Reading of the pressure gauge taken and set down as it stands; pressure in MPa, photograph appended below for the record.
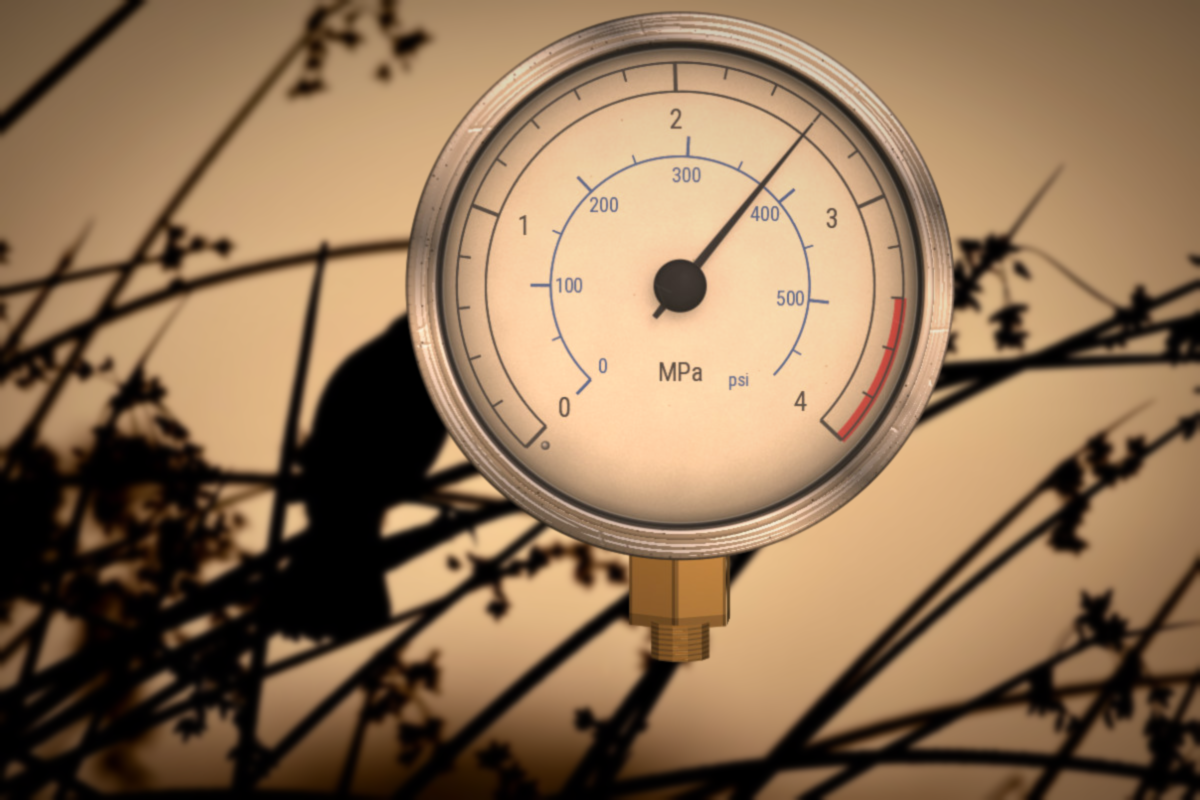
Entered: 2.6 MPa
